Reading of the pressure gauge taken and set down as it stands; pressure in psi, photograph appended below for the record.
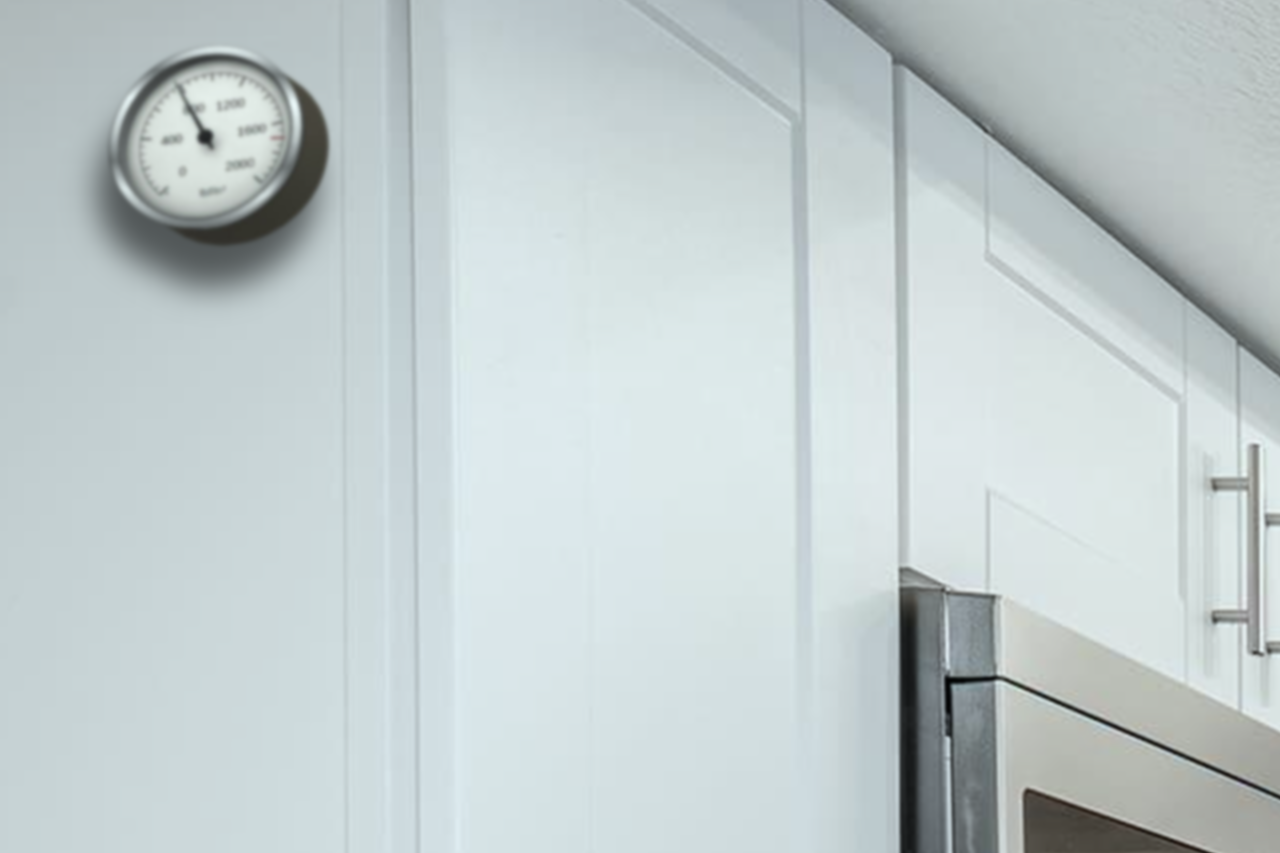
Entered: 800 psi
